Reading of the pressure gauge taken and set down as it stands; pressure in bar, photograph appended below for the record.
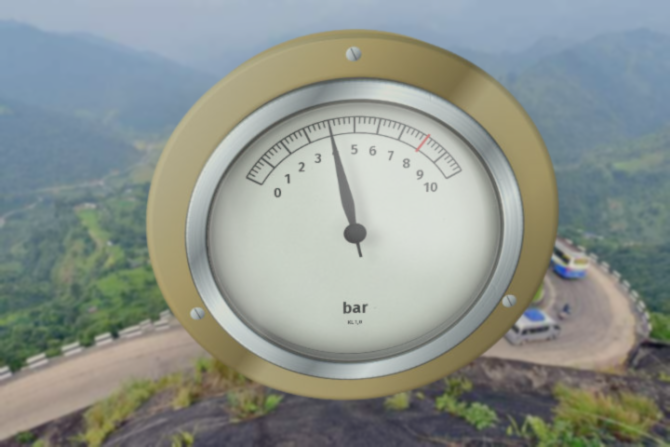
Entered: 4 bar
